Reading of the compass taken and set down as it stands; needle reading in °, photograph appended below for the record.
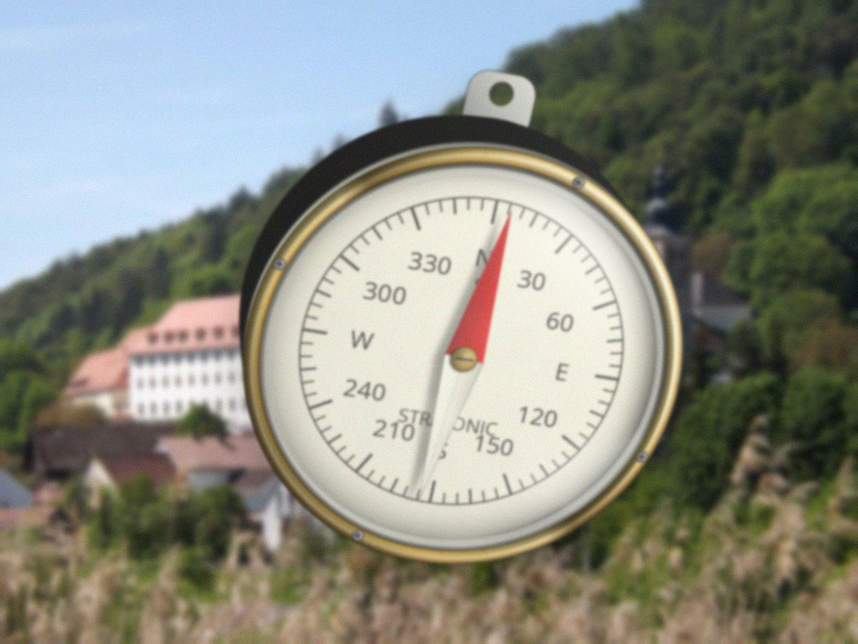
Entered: 5 °
